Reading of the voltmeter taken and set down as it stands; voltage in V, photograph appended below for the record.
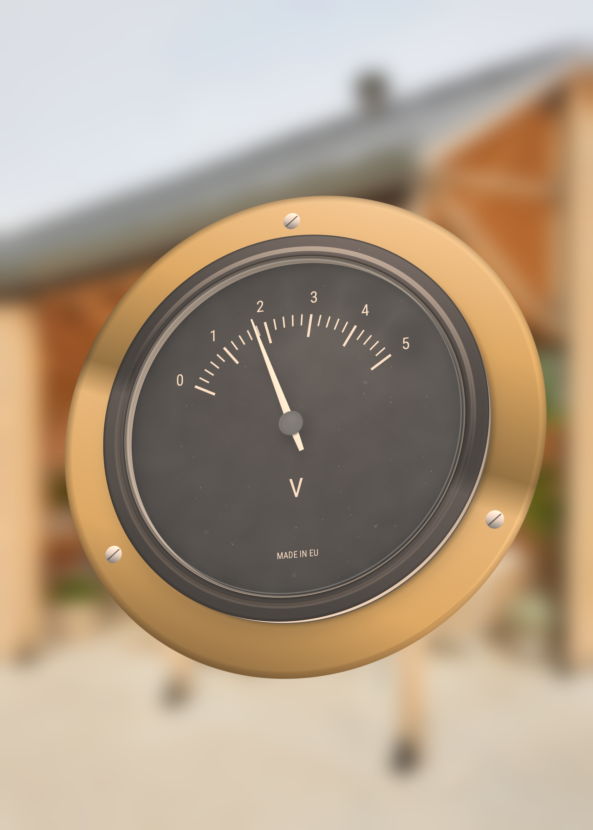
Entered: 1.8 V
